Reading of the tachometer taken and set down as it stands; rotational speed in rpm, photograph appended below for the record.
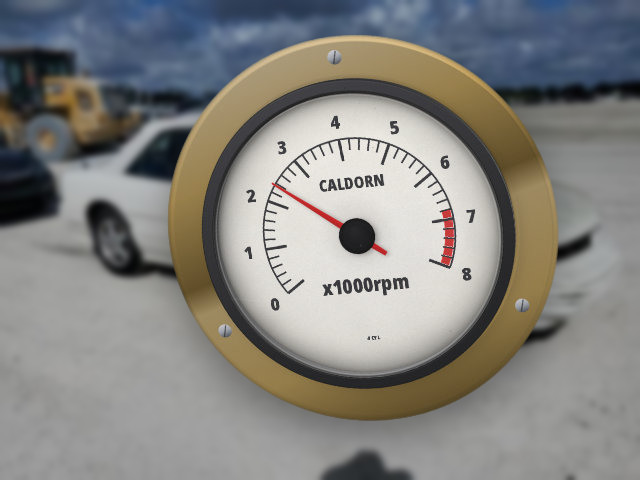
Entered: 2400 rpm
